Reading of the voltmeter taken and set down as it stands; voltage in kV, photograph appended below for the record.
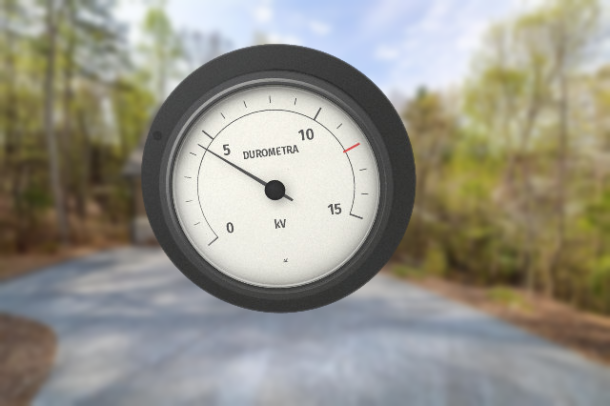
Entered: 4.5 kV
